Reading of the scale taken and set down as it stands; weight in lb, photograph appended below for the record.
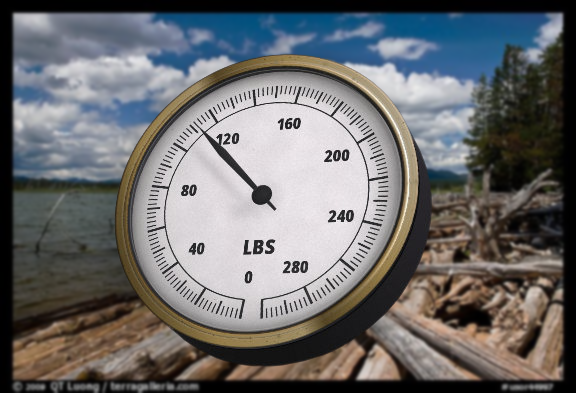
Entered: 112 lb
